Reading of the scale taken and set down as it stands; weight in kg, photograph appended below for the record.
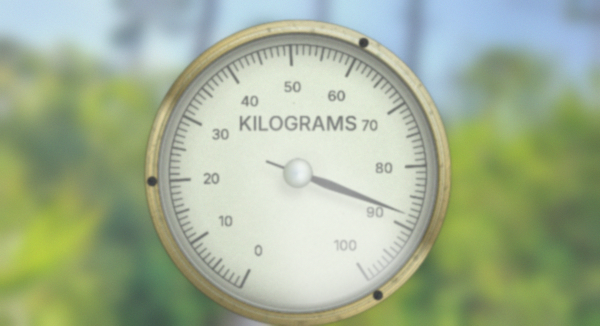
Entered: 88 kg
